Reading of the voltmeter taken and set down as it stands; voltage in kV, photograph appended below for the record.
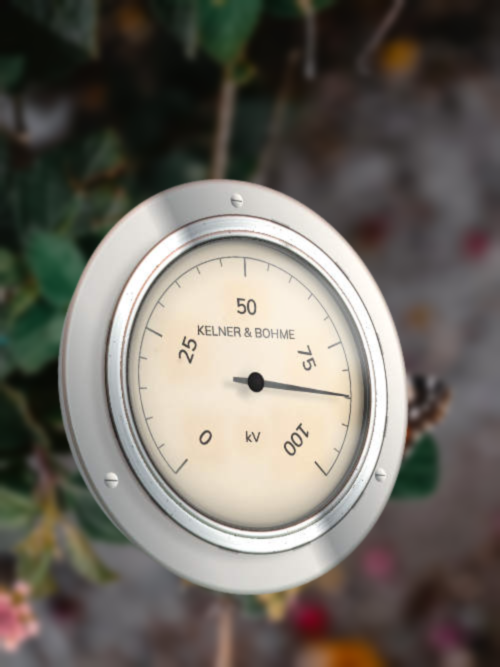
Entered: 85 kV
